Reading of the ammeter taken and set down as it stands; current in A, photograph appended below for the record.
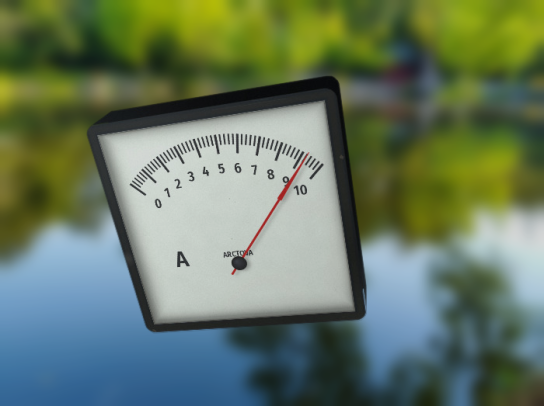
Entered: 9.2 A
